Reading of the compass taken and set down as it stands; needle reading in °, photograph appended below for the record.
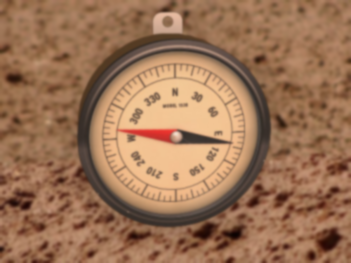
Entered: 280 °
